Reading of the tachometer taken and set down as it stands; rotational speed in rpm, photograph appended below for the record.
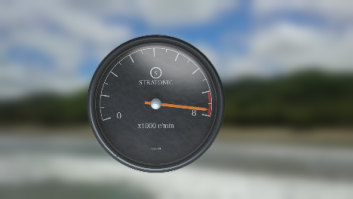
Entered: 7750 rpm
